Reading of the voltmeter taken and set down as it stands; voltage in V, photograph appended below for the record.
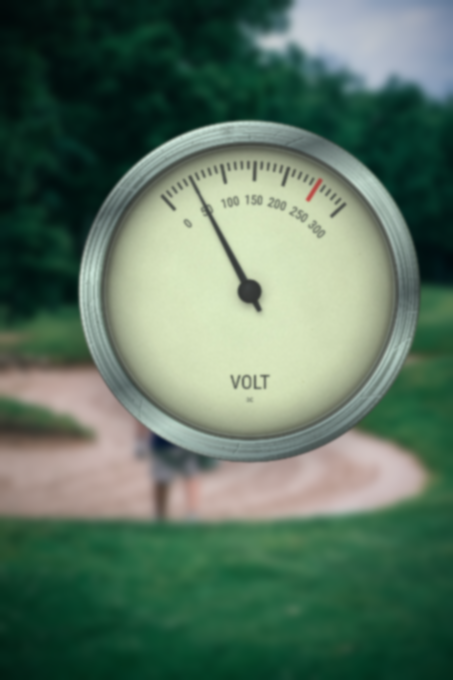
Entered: 50 V
